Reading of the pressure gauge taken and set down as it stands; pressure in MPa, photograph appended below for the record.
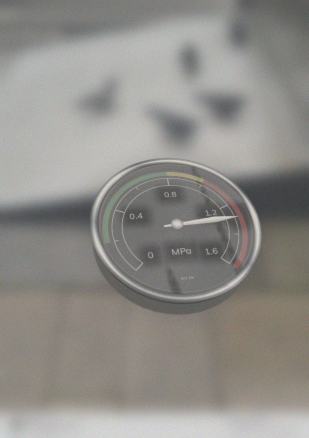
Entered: 1.3 MPa
